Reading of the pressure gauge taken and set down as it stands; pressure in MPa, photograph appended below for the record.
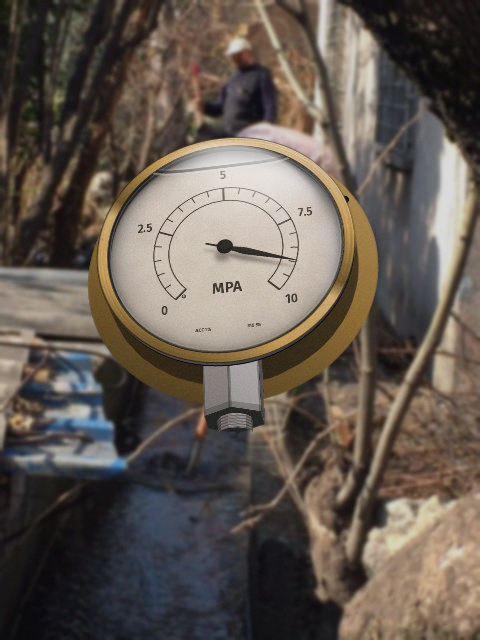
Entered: 9 MPa
